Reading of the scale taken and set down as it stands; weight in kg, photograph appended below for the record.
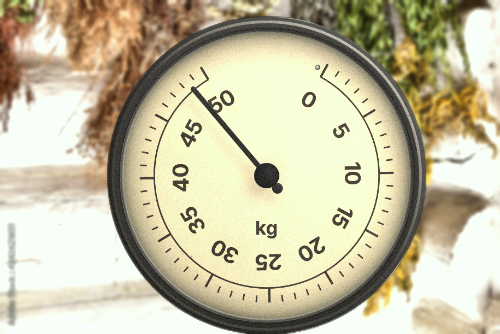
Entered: 48.5 kg
